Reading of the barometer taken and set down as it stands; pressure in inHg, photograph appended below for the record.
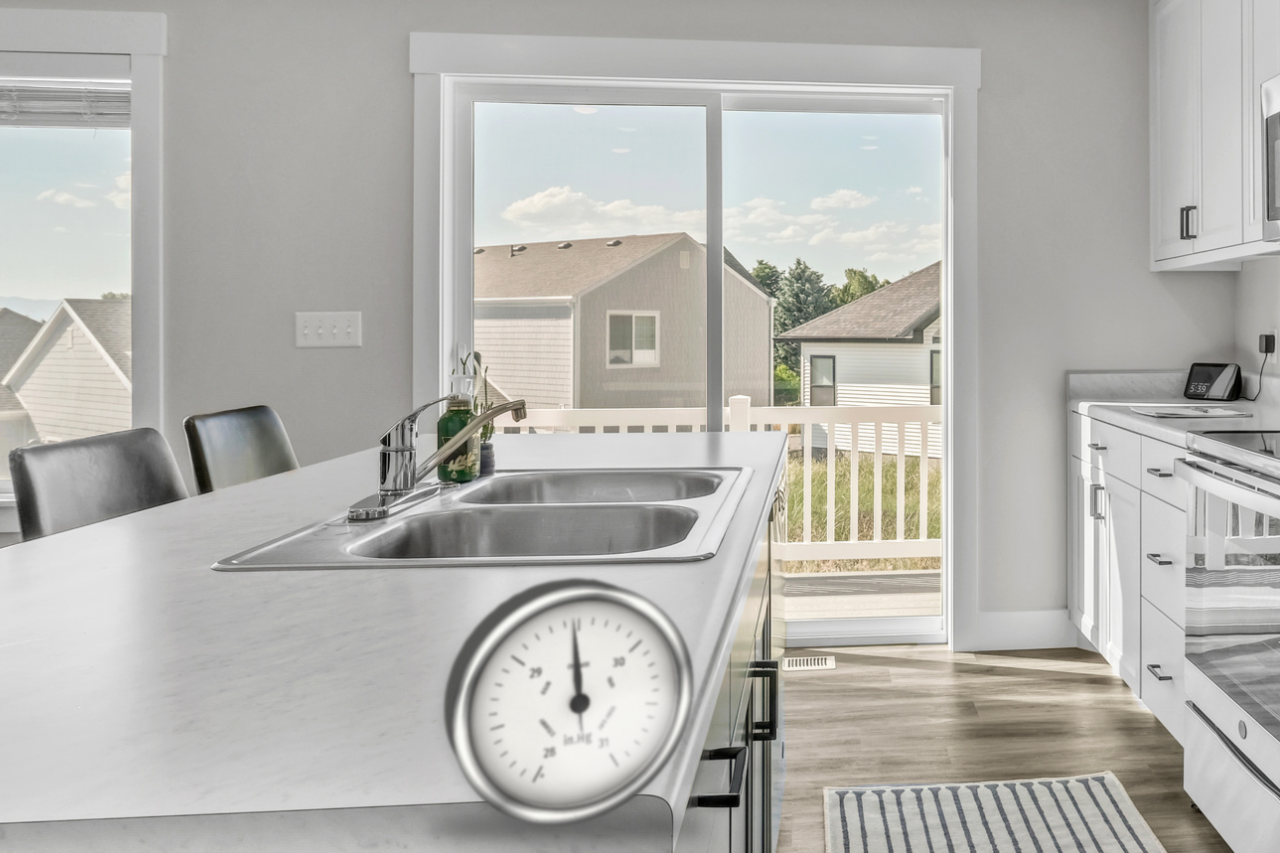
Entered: 29.45 inHg
